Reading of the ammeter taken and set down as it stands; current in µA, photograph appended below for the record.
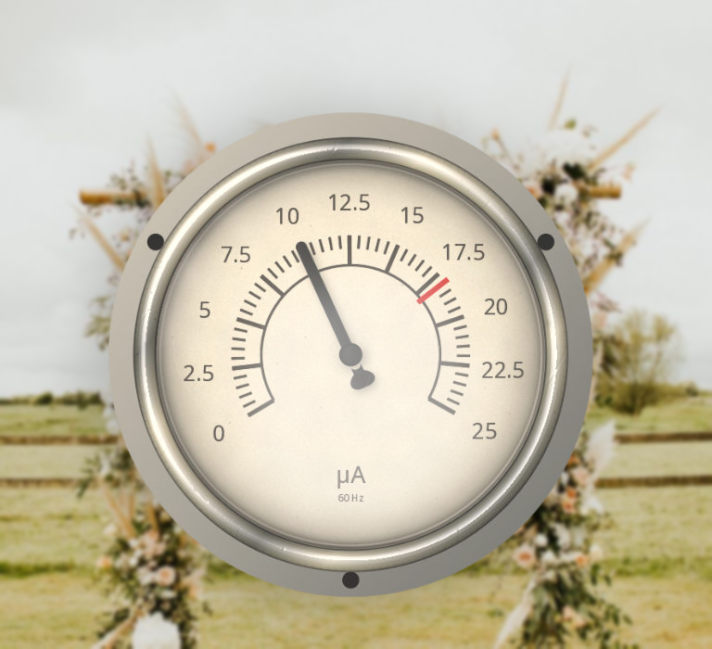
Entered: 10 µA
